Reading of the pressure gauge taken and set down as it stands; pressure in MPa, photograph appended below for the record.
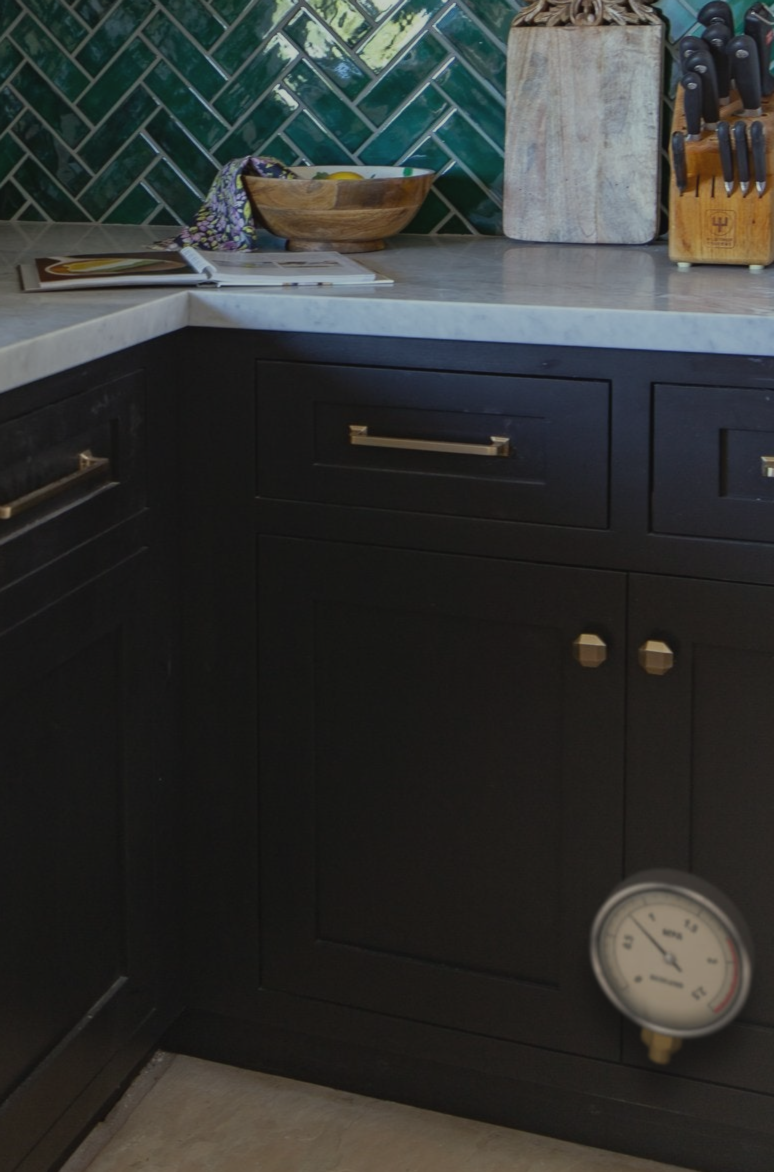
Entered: 0.8 MPa
